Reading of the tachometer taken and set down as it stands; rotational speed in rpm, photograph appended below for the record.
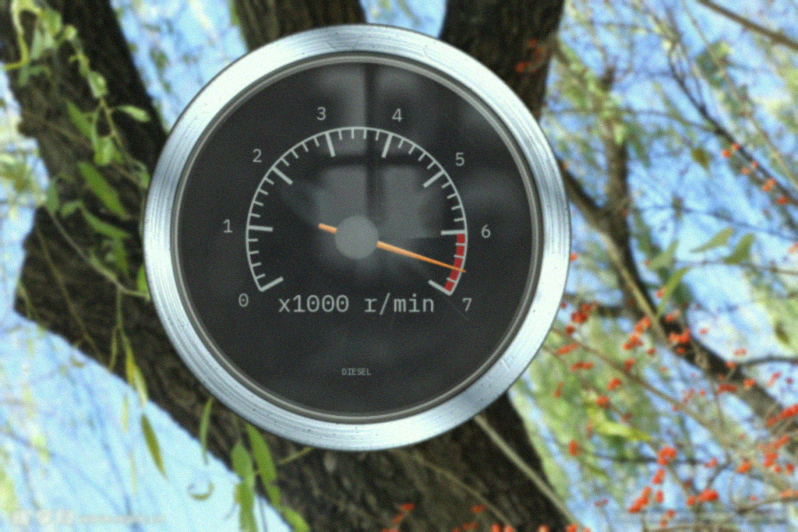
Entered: 6600 rpm
